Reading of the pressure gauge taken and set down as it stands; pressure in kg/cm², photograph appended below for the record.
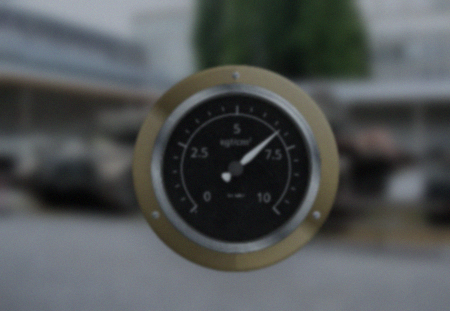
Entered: 6.75 kg/cm²
